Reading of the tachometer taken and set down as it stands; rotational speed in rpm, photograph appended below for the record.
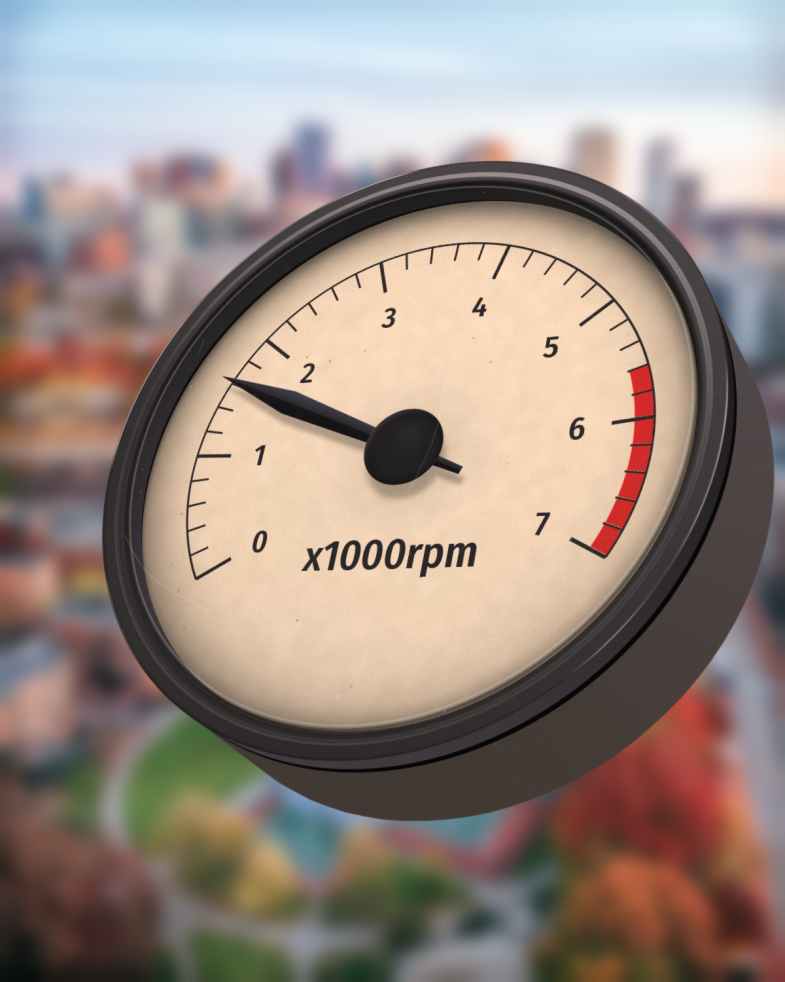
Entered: 1600 rpm
